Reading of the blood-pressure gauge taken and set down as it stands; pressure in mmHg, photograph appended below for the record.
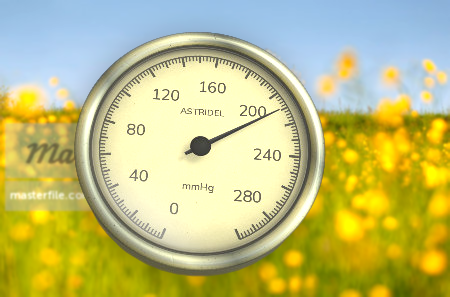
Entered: 210 mmHg
